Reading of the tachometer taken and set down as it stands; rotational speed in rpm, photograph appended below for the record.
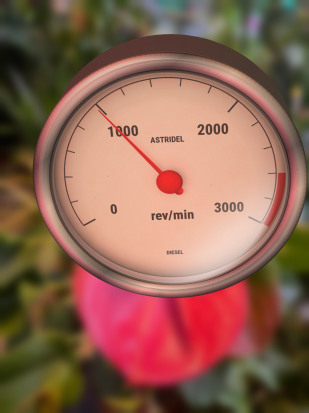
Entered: 1000 rpm
